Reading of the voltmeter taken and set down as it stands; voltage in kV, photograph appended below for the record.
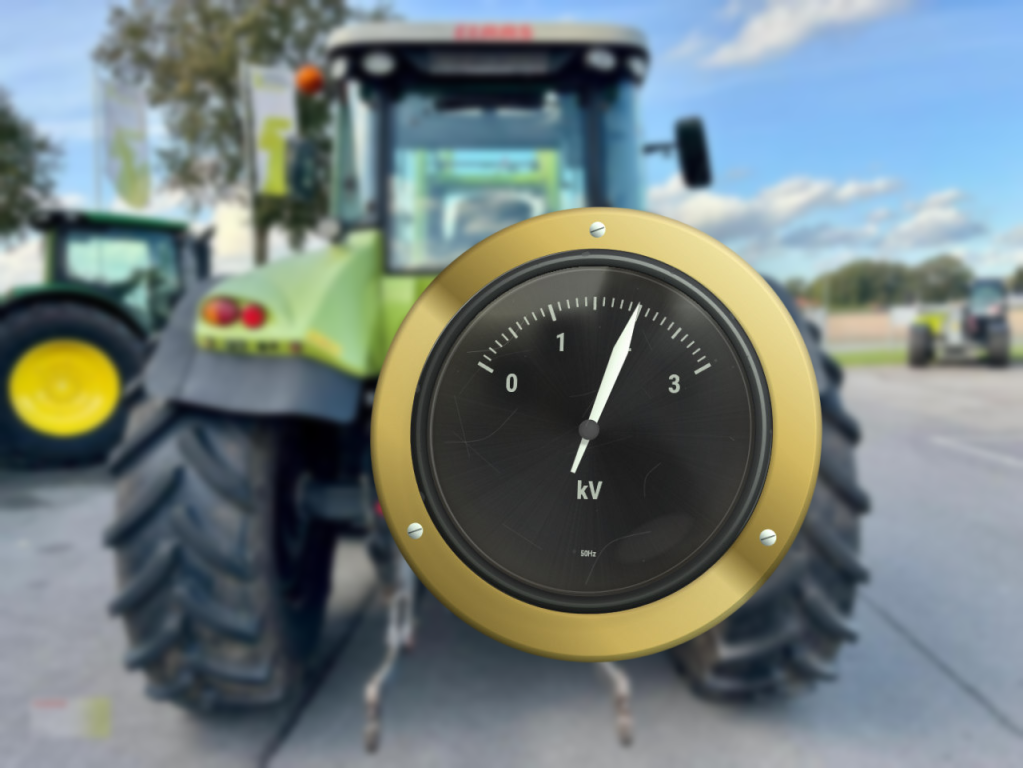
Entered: 2 kV
